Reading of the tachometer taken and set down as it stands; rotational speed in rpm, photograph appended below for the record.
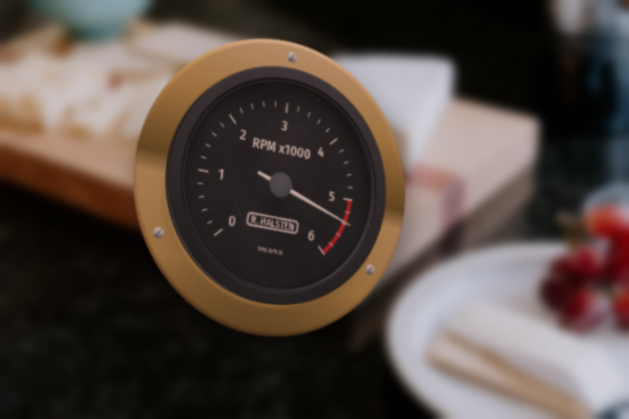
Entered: 5400 rpm
